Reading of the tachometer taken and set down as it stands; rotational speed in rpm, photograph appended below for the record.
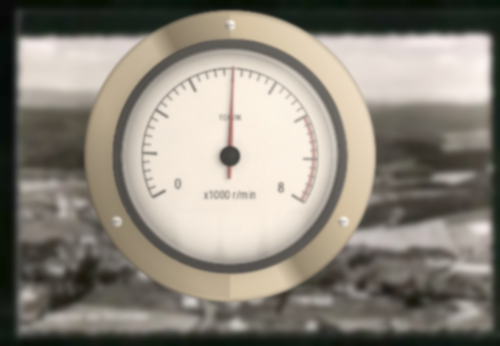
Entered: 4000 rpm
